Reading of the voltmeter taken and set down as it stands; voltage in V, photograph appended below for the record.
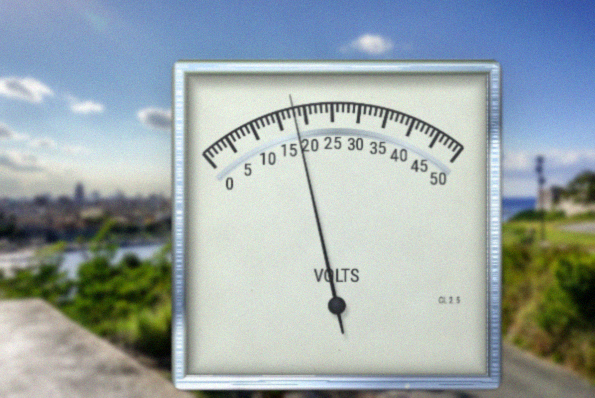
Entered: 18 V
